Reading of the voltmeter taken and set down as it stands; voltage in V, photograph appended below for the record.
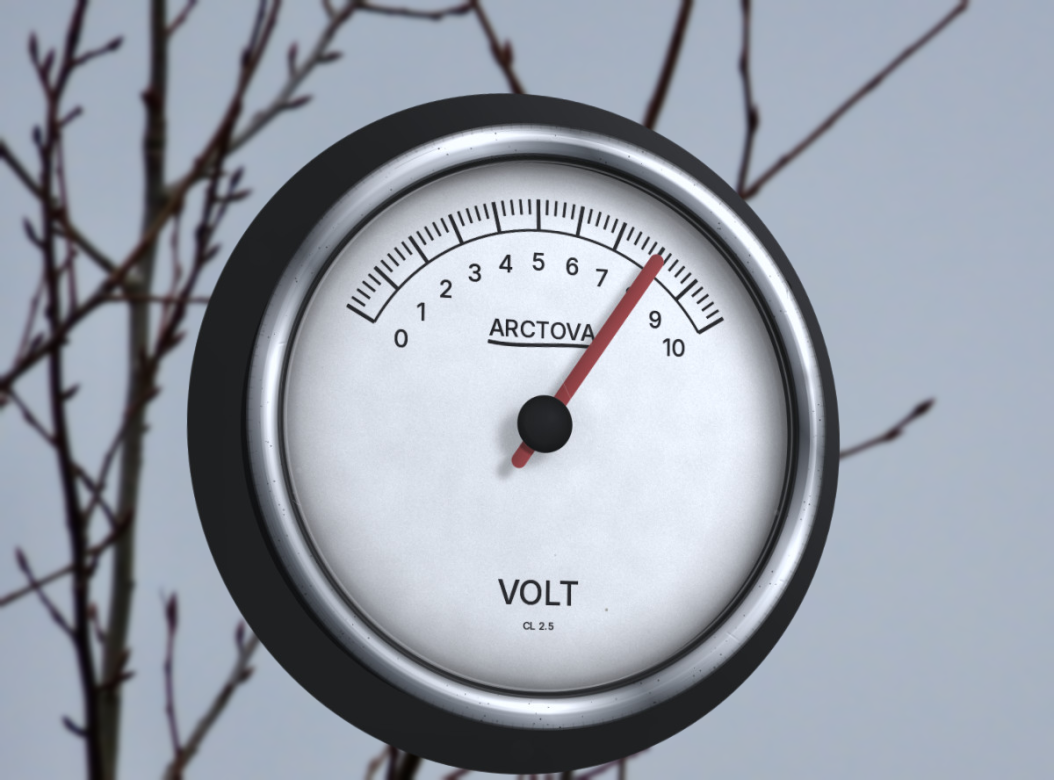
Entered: 8 V
